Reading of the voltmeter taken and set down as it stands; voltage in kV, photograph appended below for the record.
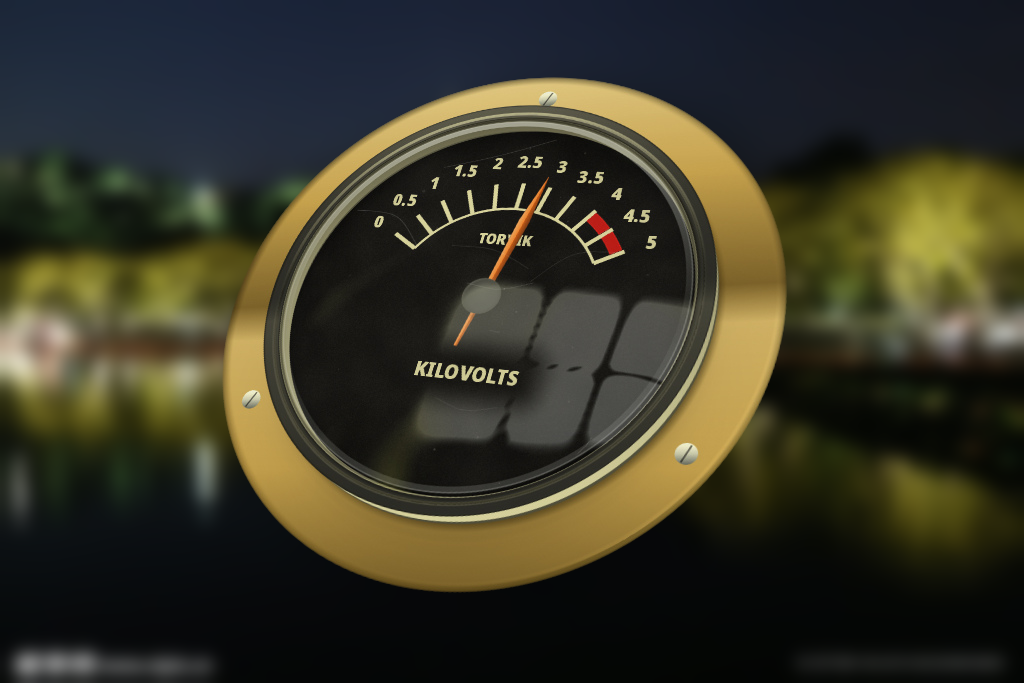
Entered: 3 kV
